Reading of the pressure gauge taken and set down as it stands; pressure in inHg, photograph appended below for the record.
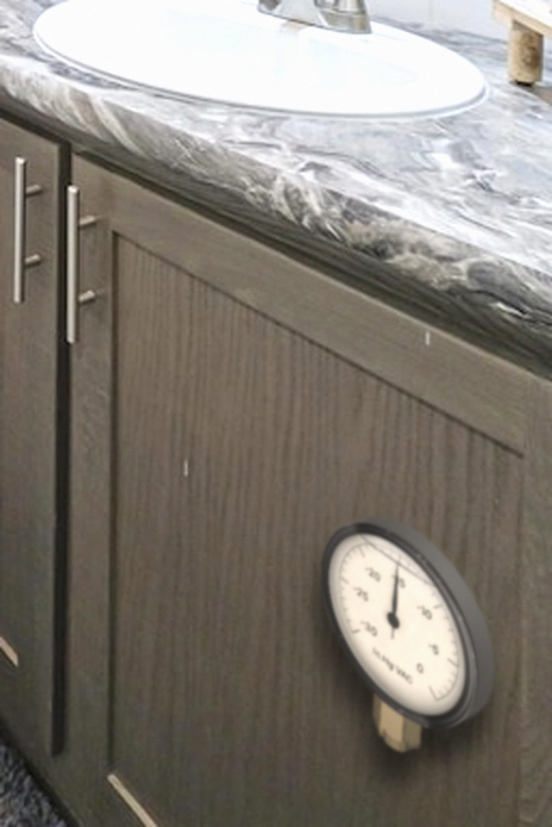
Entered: -15 inHg
